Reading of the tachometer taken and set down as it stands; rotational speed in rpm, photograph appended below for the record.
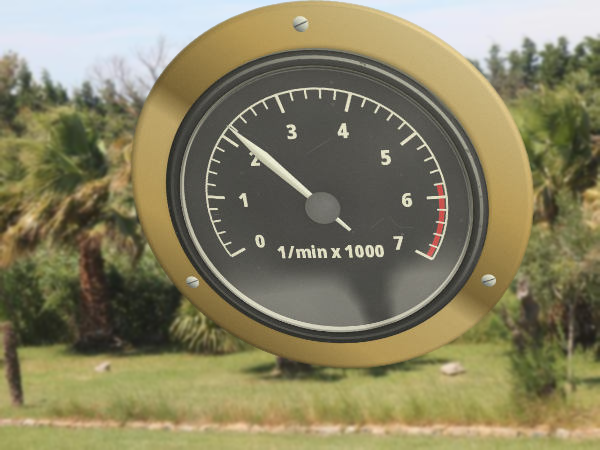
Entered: 2200 rpm
